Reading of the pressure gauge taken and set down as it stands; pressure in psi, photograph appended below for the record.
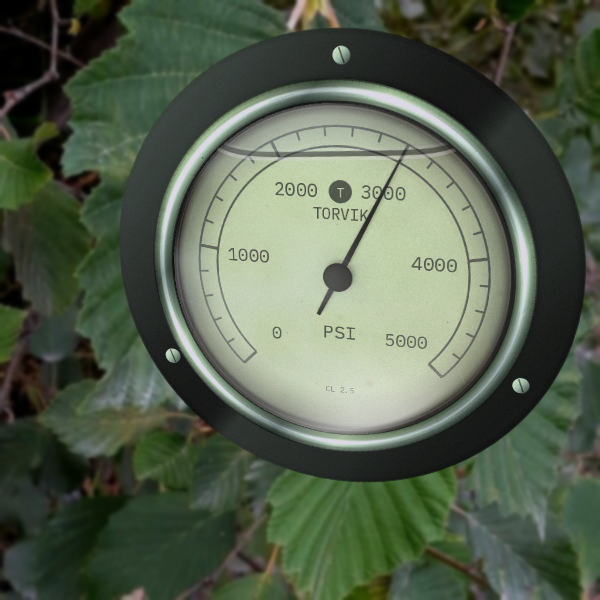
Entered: 3000 psi
